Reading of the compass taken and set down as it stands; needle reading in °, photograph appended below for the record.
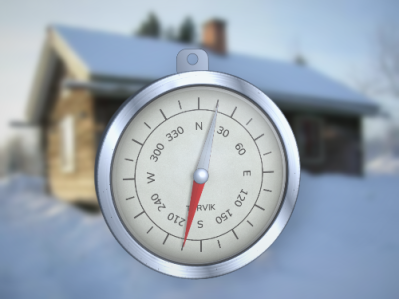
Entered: 195 °
